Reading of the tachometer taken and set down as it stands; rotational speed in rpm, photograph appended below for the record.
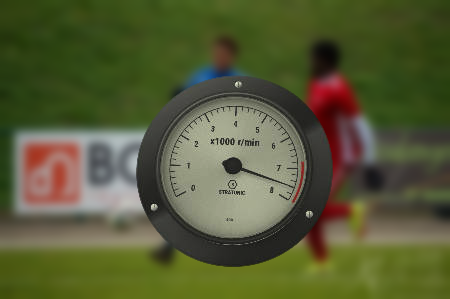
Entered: 7600 rpm
